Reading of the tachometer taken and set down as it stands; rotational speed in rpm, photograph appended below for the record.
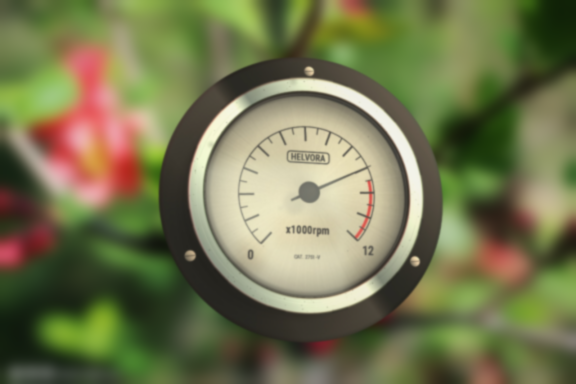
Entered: 9000 rpm
